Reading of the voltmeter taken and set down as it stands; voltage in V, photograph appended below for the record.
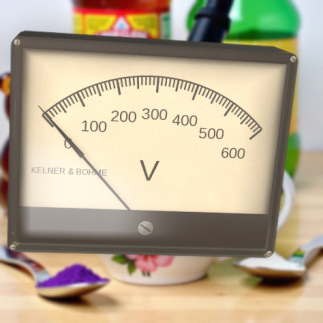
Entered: 10 V
